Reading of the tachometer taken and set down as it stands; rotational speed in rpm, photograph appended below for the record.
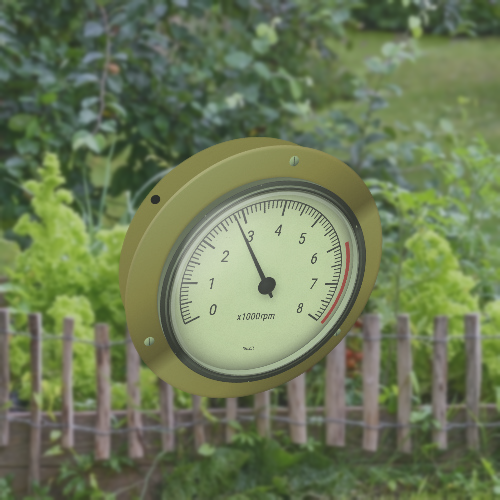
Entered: 2800 rpm
